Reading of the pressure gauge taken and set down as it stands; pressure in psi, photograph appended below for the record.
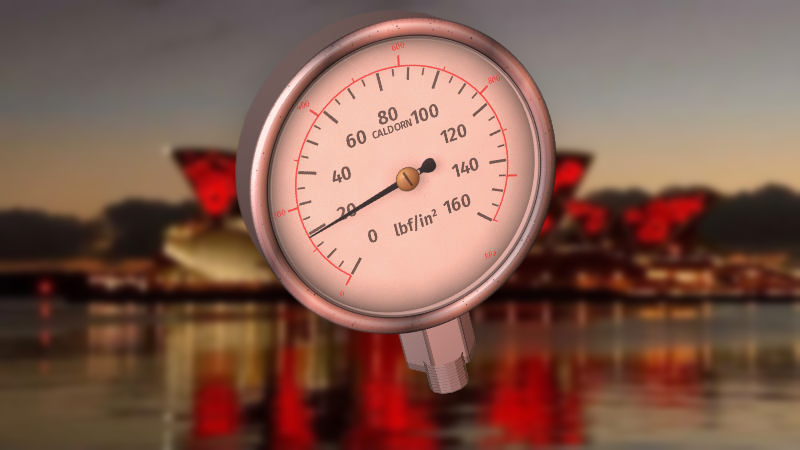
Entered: 20 psi
